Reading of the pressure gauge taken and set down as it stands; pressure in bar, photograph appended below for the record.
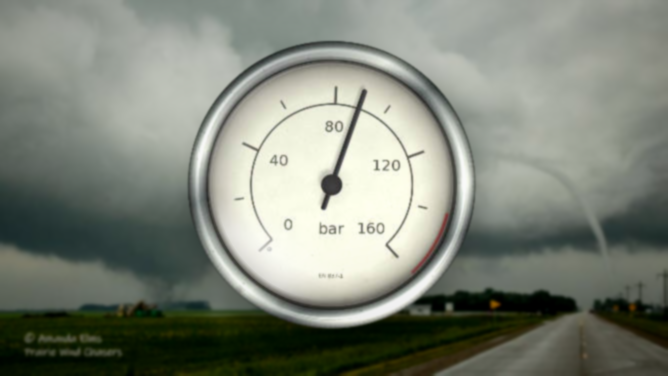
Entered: 90 bar
